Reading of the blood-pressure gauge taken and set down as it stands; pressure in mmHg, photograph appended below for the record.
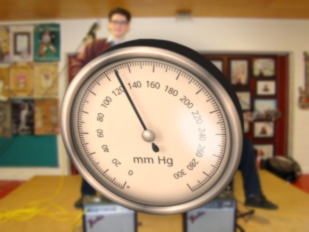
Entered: 130 mmHg
